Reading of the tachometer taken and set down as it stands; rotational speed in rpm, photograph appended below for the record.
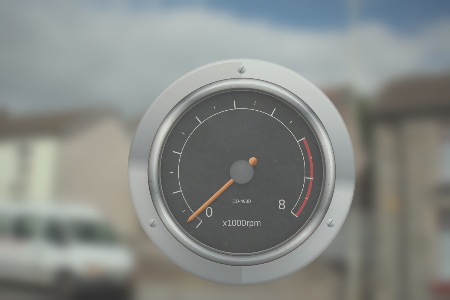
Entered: 250 rpm
